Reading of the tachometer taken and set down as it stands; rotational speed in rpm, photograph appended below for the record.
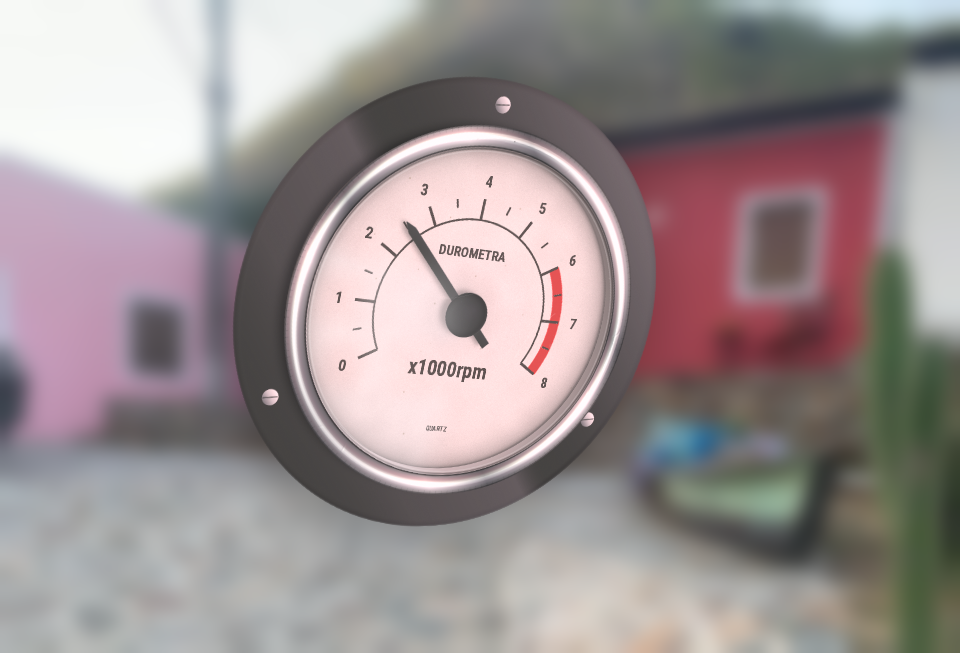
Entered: 2500 rpm
